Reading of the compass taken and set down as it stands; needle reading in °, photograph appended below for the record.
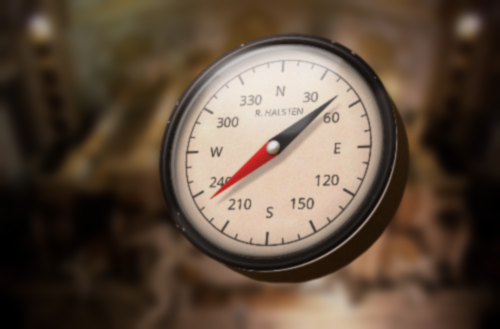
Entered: 230 °
